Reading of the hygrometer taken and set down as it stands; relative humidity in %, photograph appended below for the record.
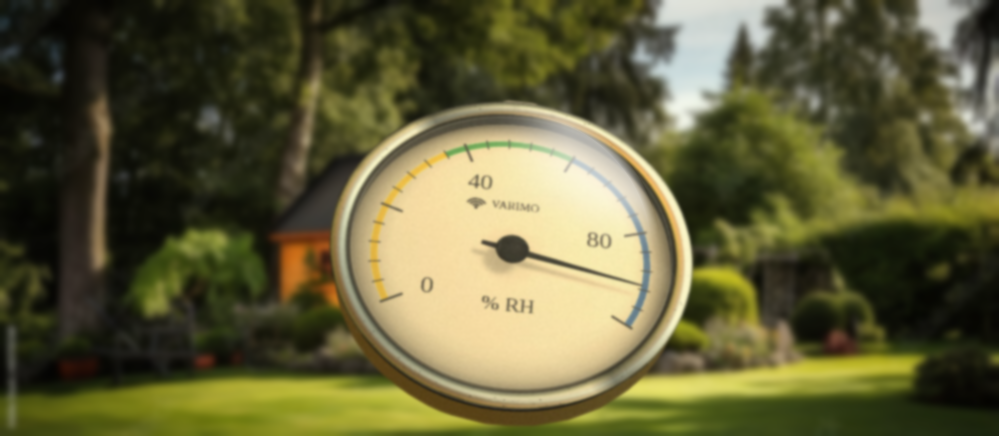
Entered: 92 %
